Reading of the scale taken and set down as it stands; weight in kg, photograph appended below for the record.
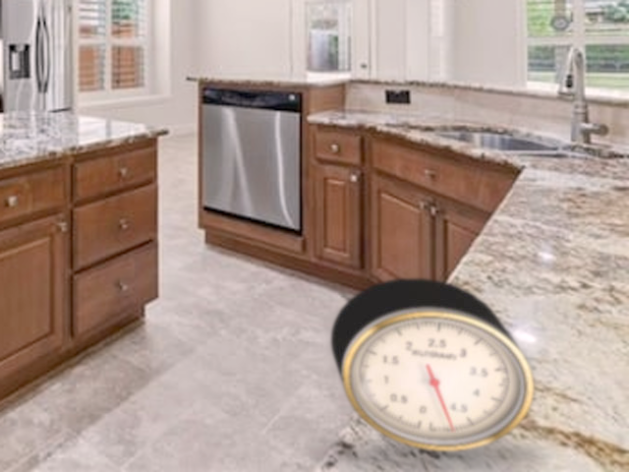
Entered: 4.75 kg
